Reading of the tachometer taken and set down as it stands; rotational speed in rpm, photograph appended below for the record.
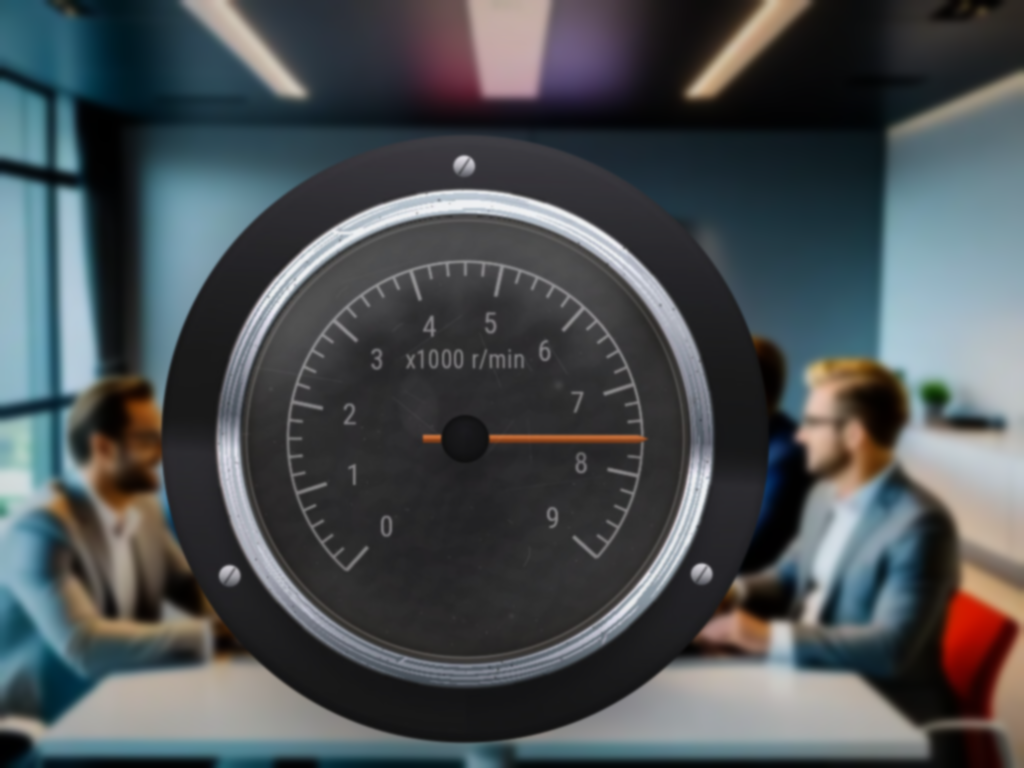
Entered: 7600 rpm
